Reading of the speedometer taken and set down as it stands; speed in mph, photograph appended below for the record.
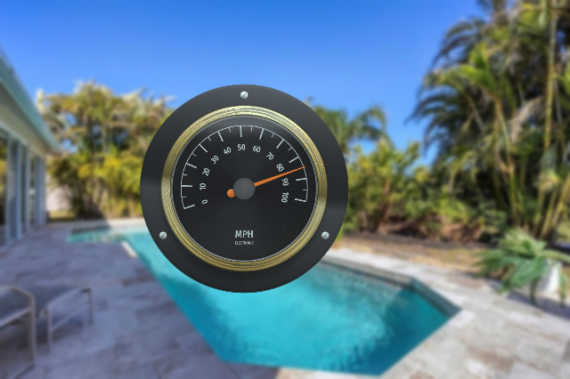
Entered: 85 mph
